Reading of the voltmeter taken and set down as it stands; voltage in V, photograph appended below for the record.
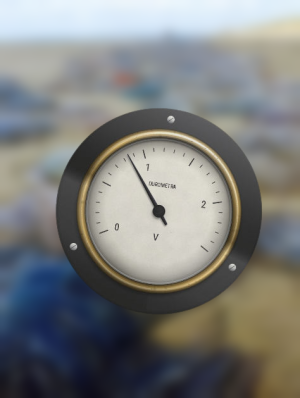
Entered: 0.85 V
